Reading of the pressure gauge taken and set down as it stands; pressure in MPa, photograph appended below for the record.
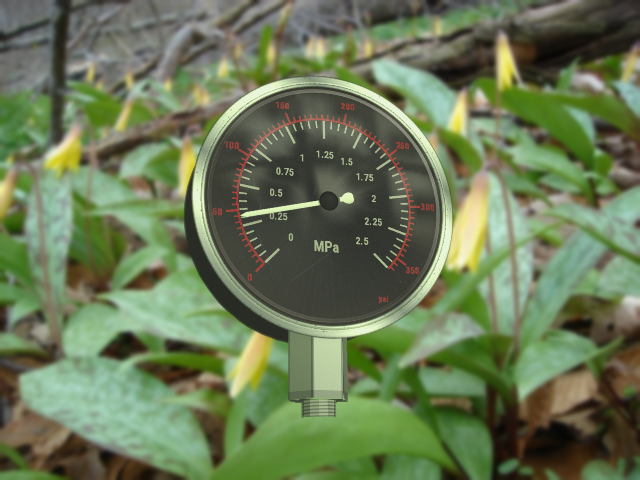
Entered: 0.3 MPa
